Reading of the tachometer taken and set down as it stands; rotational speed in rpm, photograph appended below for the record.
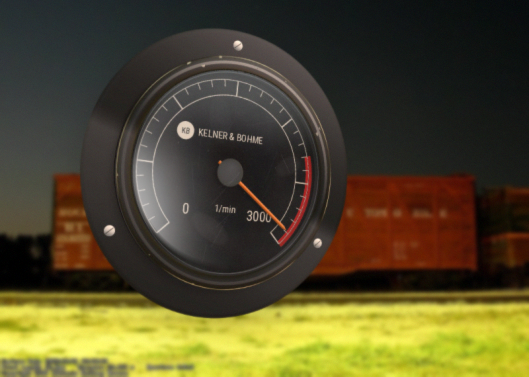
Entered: 2900 rpm
